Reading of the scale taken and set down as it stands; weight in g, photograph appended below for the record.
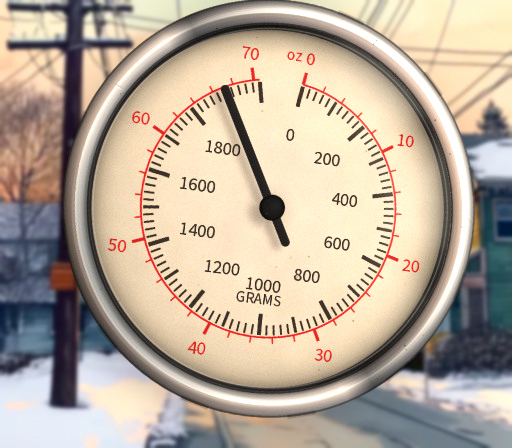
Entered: 1900 g
